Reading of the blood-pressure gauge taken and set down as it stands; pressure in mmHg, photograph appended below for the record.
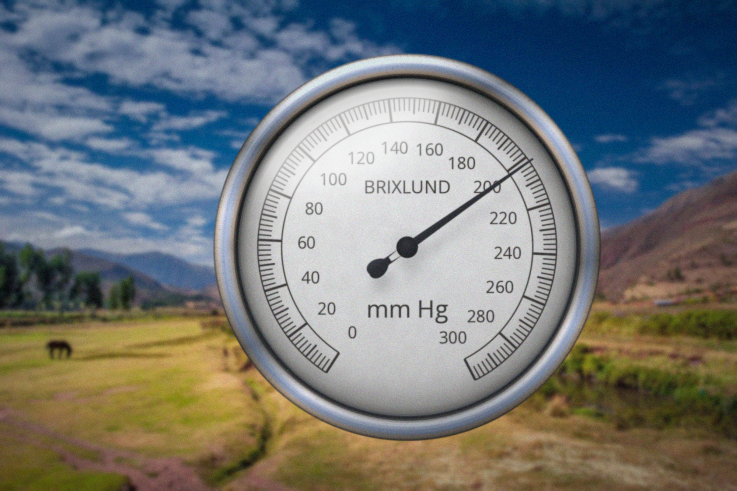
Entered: 202 mmHg
